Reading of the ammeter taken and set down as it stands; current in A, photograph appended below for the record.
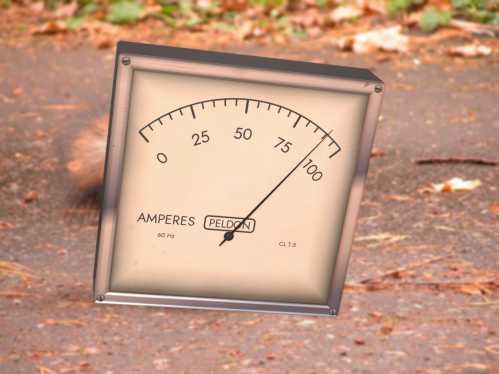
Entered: 90 A
